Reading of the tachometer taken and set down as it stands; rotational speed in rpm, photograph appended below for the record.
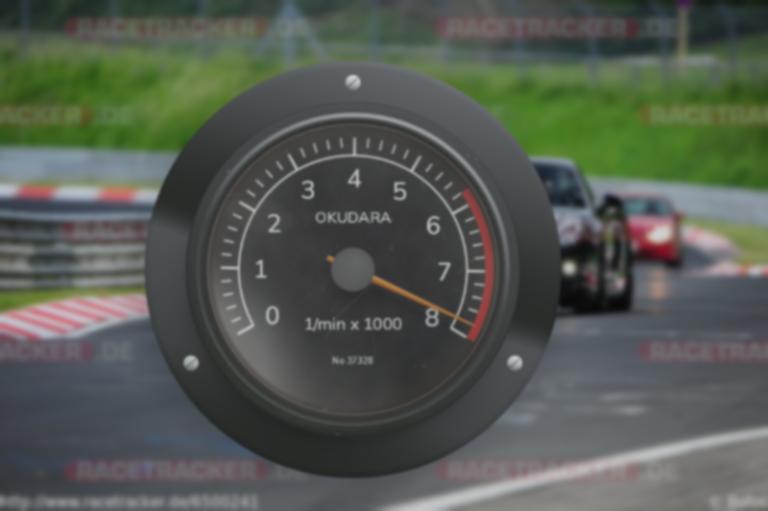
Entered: 7800 rpm
